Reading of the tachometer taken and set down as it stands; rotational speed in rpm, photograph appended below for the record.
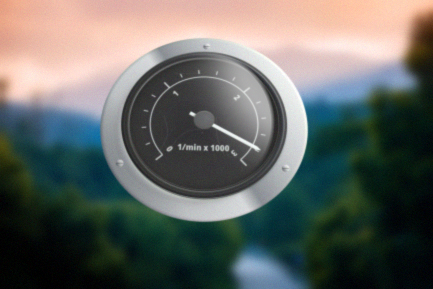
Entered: 2800 rpm
